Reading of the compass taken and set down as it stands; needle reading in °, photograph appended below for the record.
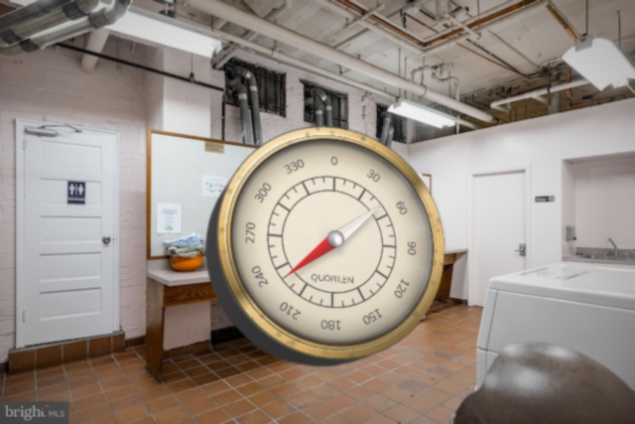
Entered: 230 °
